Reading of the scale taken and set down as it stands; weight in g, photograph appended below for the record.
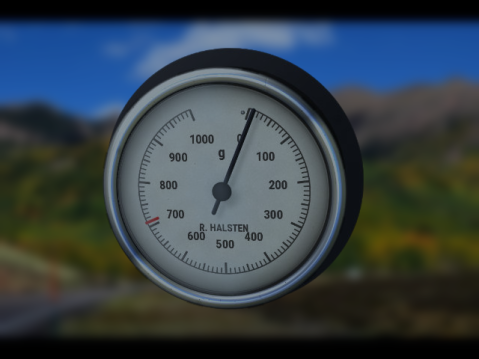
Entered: 10 g
